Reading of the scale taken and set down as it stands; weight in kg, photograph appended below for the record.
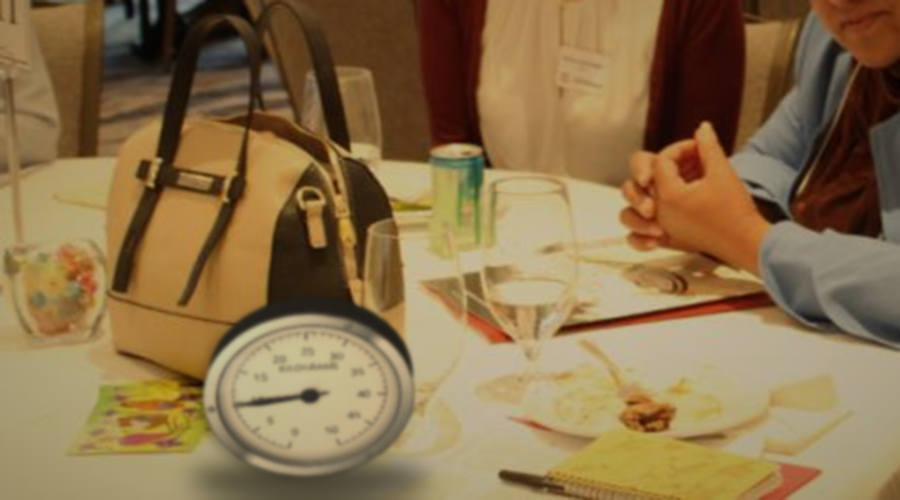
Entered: 10 kg
